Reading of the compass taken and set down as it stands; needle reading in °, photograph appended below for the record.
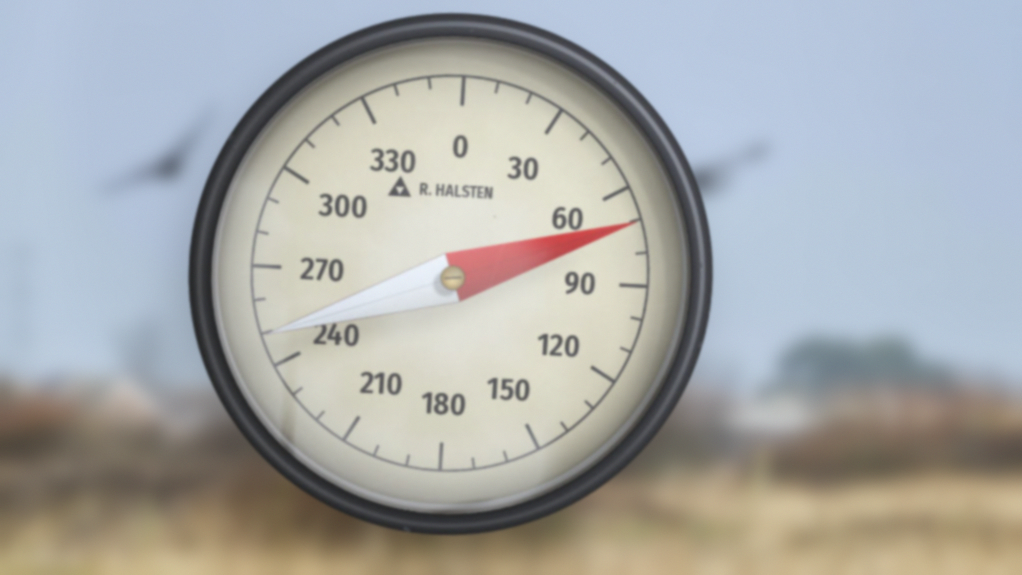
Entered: 70 °
